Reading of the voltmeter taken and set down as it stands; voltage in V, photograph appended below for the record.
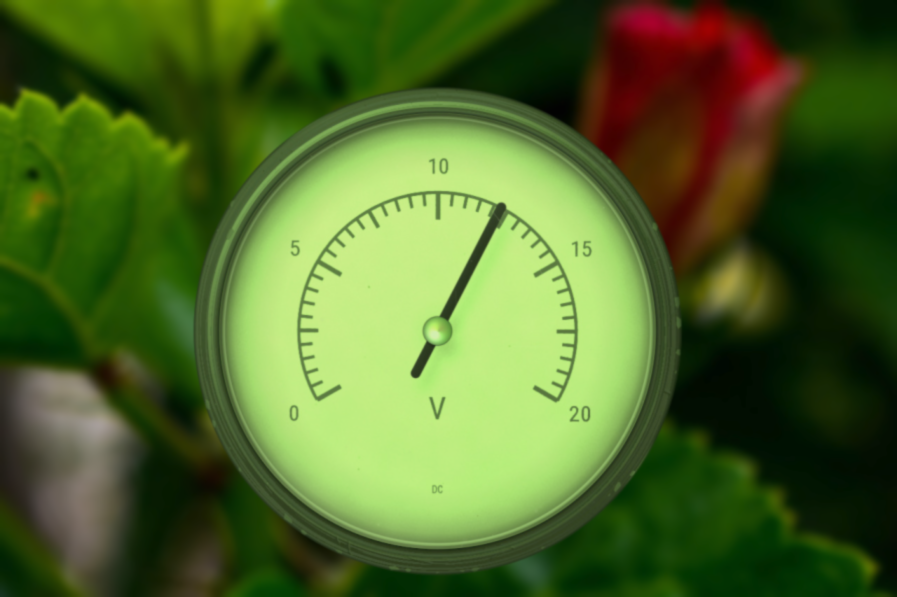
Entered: 12.25 V
